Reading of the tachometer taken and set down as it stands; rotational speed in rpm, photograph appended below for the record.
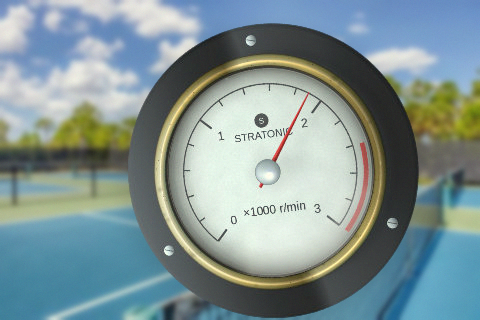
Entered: 1900 rpm
